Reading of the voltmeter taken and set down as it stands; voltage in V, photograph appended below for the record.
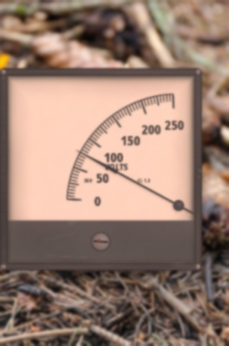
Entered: 75 V
